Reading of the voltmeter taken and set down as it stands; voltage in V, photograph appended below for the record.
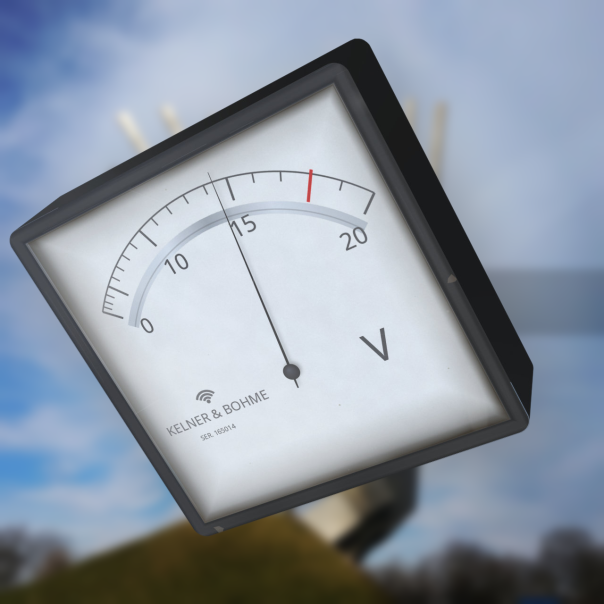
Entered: 14.5 V
